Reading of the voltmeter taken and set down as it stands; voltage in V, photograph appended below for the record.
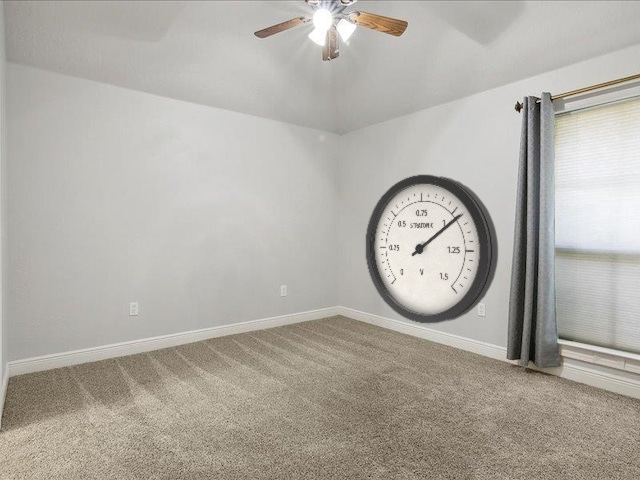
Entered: 1.05 V
